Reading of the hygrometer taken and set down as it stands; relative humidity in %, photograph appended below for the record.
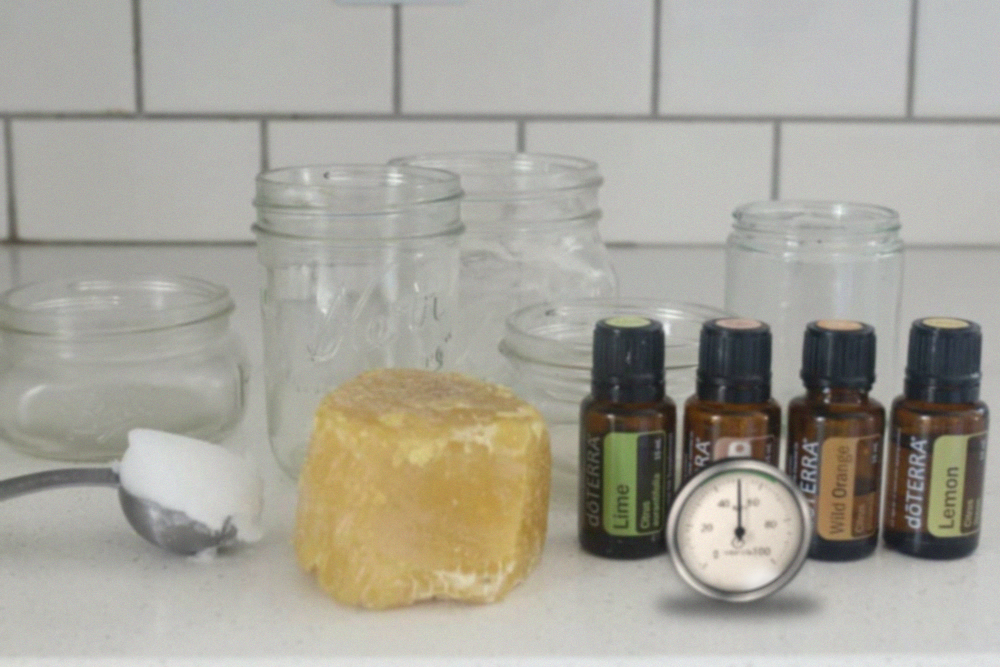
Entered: 50 %
